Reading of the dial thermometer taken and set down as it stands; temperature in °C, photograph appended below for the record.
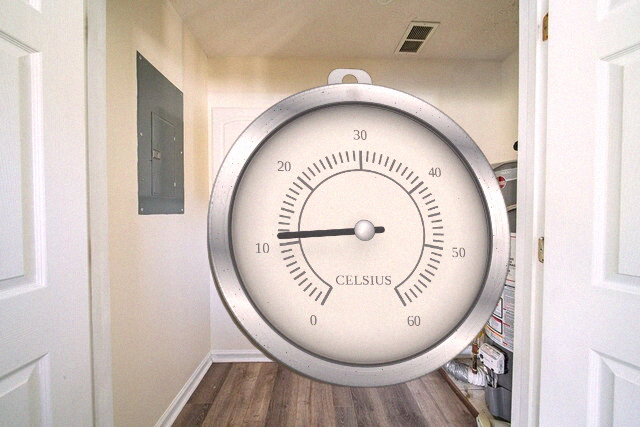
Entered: 11 °C
